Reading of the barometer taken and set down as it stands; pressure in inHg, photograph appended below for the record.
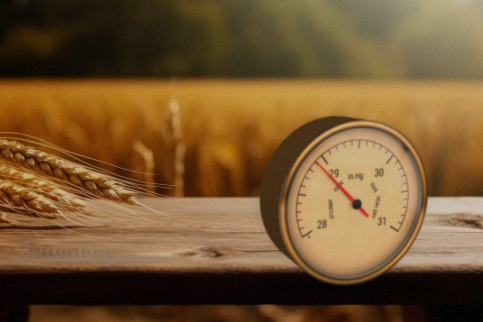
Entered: 28.9 inHg
